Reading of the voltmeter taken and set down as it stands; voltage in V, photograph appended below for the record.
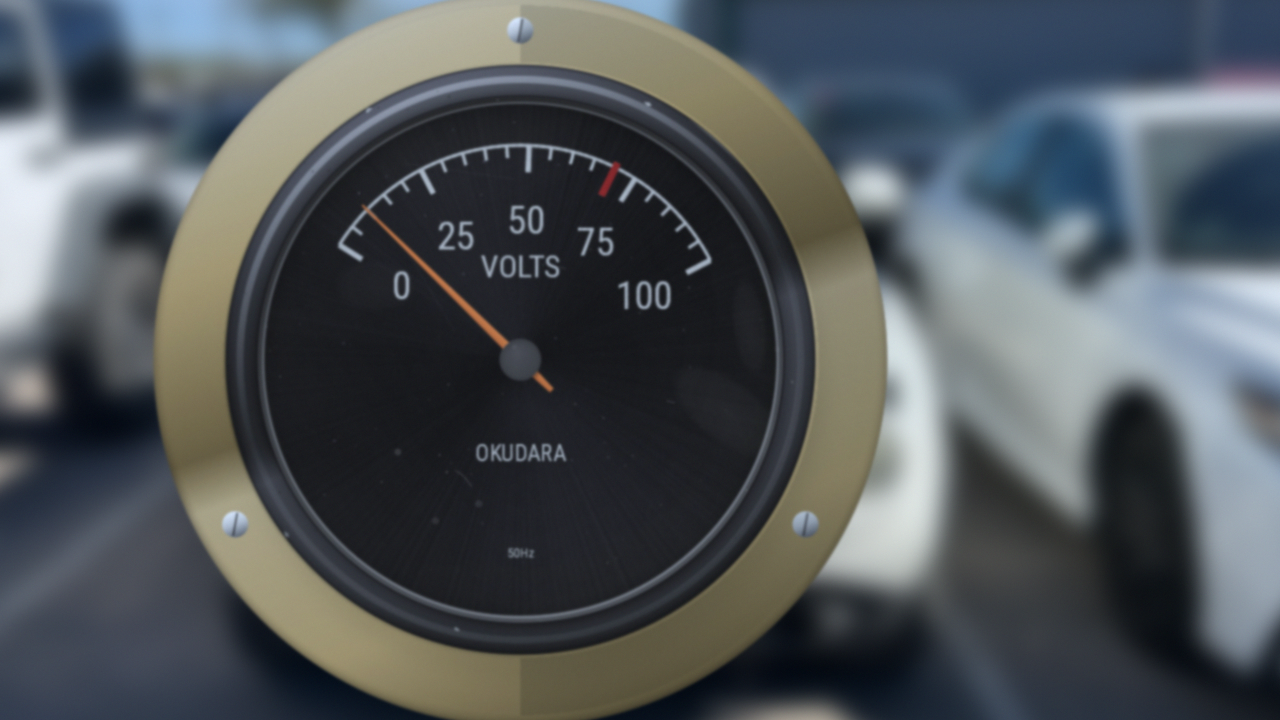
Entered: 10 V
